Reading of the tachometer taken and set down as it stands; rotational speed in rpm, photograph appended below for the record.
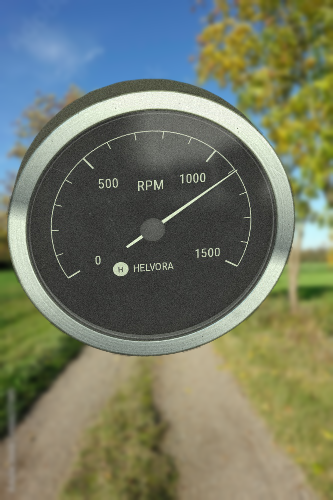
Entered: 1100 rpm
